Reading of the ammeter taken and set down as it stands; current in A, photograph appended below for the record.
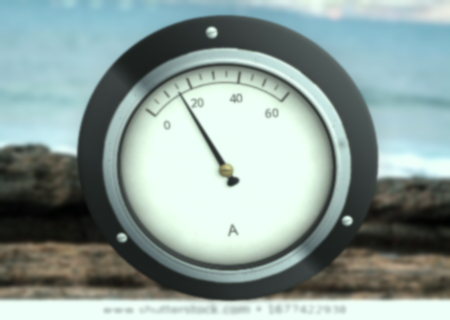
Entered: 15 A
